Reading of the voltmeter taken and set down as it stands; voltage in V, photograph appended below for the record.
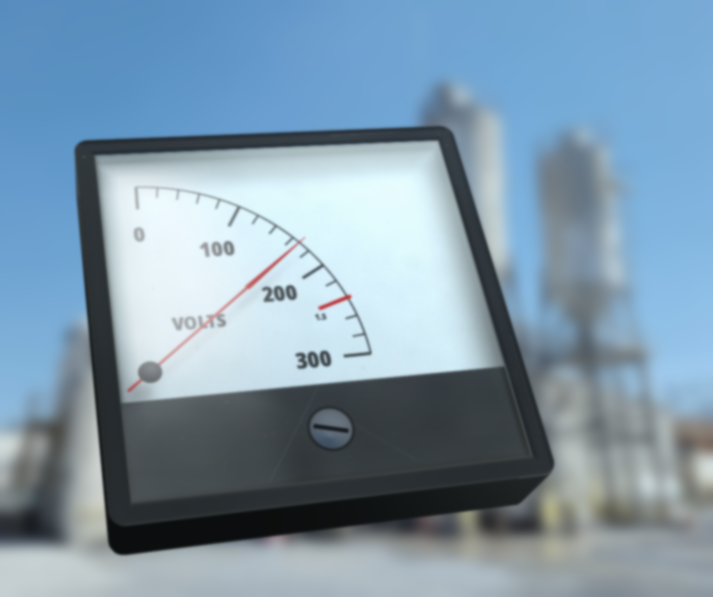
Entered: 170 V
